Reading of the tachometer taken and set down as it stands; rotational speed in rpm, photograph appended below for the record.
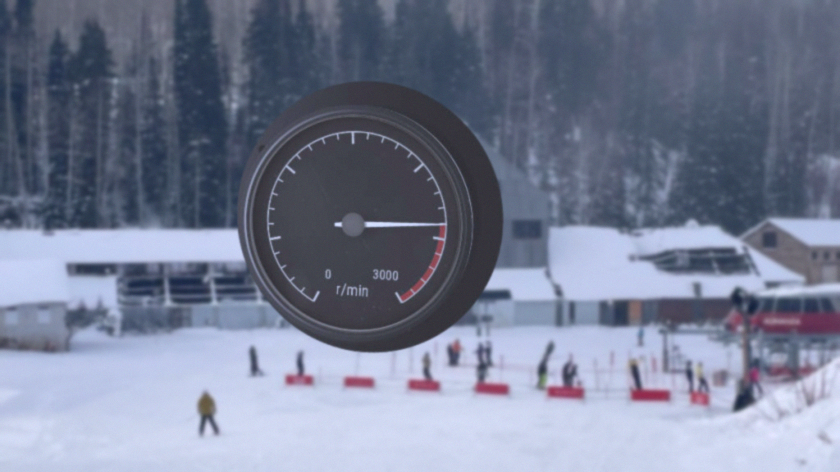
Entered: 2400 rpm
